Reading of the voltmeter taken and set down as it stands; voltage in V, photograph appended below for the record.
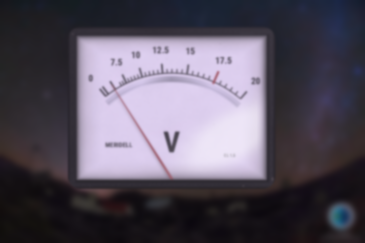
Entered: 5 V
